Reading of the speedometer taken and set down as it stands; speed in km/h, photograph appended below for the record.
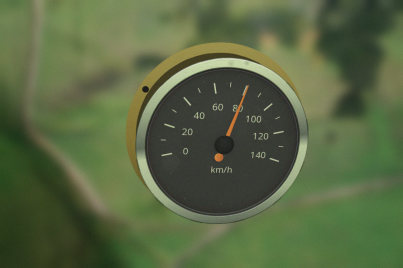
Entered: 80 km/h
